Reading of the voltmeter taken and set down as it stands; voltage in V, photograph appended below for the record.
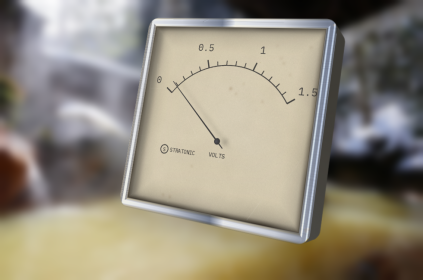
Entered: 0.1 V
